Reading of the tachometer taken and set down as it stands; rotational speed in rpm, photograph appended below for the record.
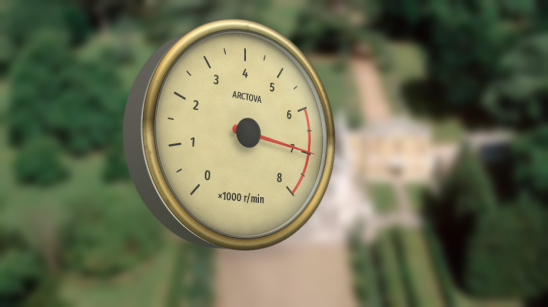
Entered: 7000 rpm
